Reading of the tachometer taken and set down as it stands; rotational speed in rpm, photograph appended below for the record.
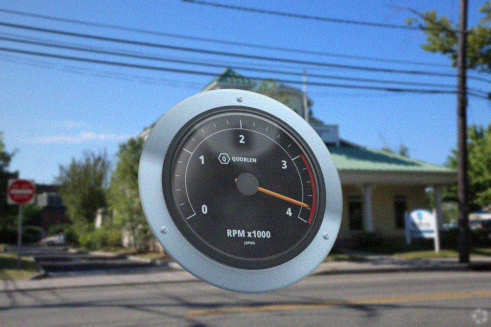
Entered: 3800 rpm
